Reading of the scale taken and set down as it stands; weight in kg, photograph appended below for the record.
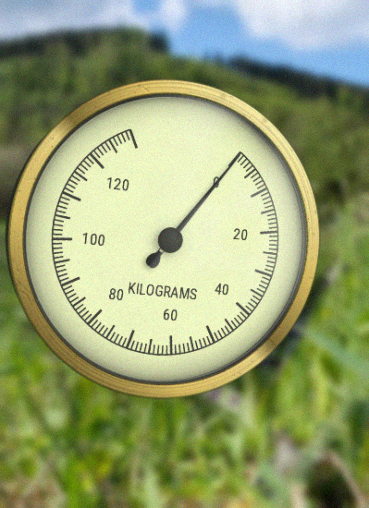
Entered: 0 kg
